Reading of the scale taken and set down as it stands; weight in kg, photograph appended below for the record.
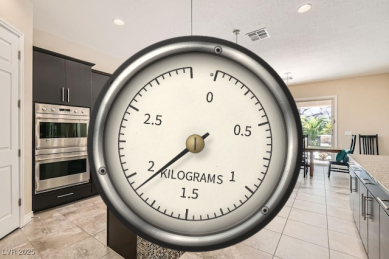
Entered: 1.9 kg
